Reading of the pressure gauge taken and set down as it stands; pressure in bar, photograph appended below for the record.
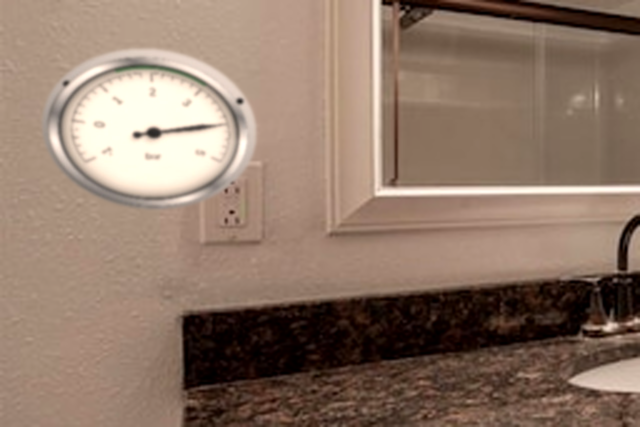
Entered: 4 bar
